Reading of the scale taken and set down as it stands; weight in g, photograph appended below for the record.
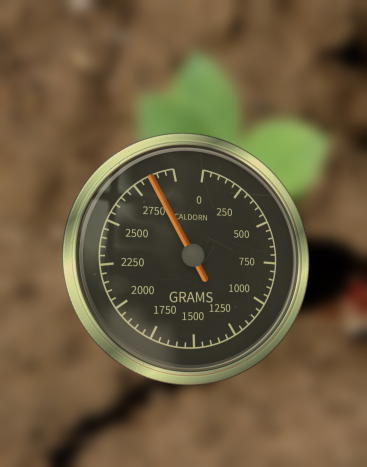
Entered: 2850 g
